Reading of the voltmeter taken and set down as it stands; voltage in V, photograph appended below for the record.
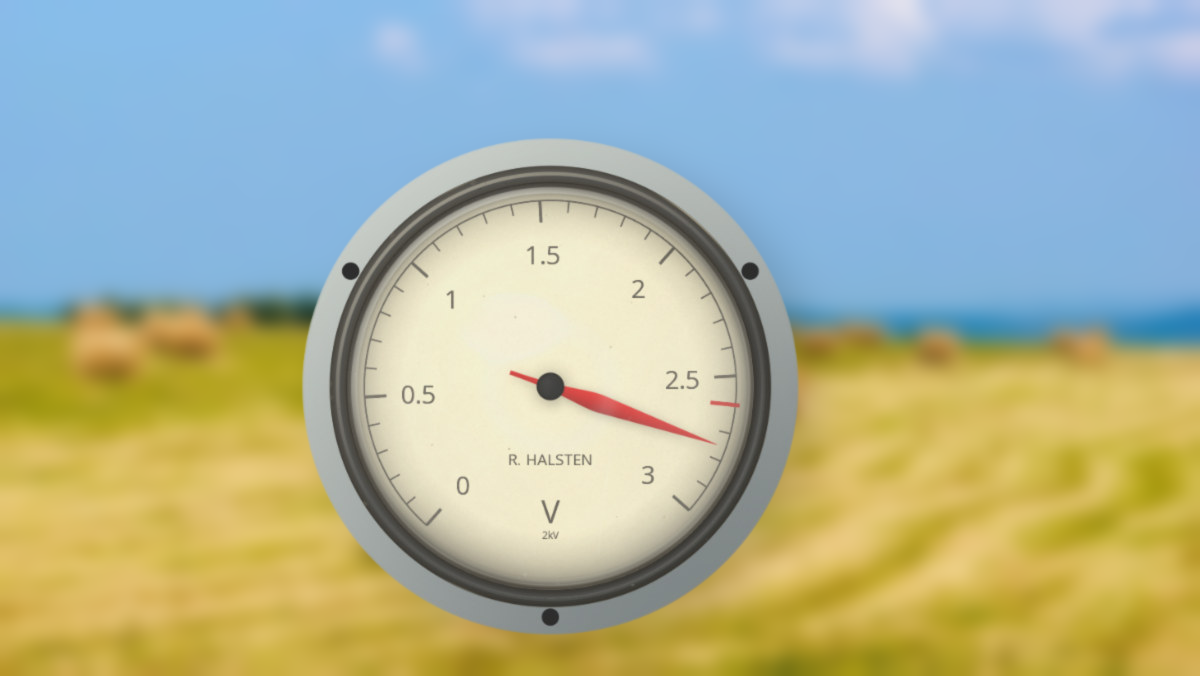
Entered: 2.75 V
